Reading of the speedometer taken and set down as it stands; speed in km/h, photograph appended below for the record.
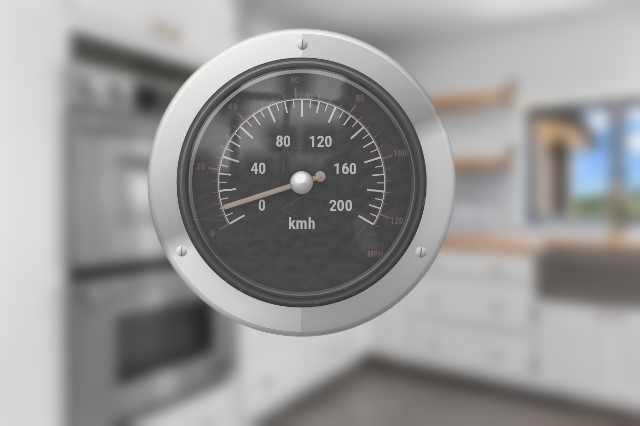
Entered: 10 km/h
